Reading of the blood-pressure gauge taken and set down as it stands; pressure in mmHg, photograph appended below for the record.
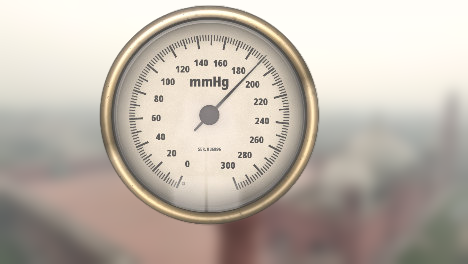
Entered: 190 mmHg
